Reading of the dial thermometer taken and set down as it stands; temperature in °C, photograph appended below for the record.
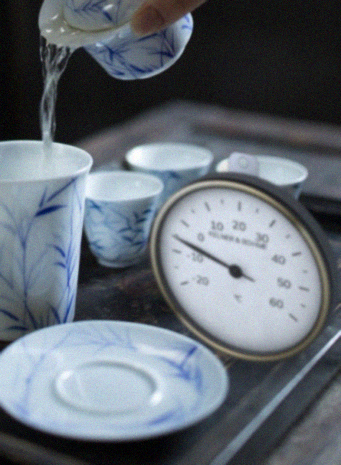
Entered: -5 °C
